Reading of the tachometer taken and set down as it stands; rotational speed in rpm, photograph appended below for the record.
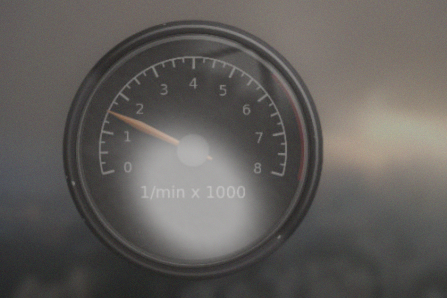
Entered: 1500 rpm
